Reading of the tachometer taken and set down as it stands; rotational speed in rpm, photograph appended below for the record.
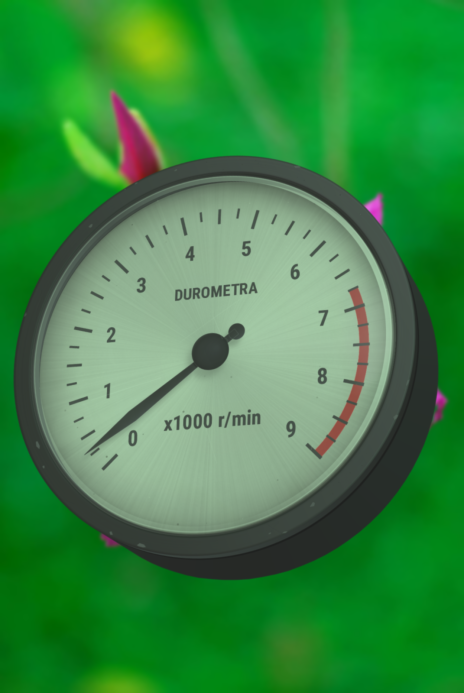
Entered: 250 rpm
